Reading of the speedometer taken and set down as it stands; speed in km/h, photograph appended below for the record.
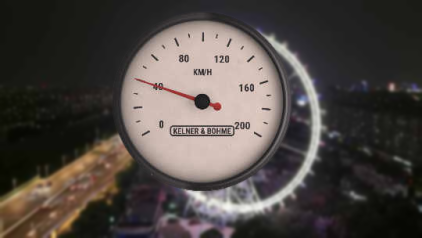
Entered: 40 km/h
